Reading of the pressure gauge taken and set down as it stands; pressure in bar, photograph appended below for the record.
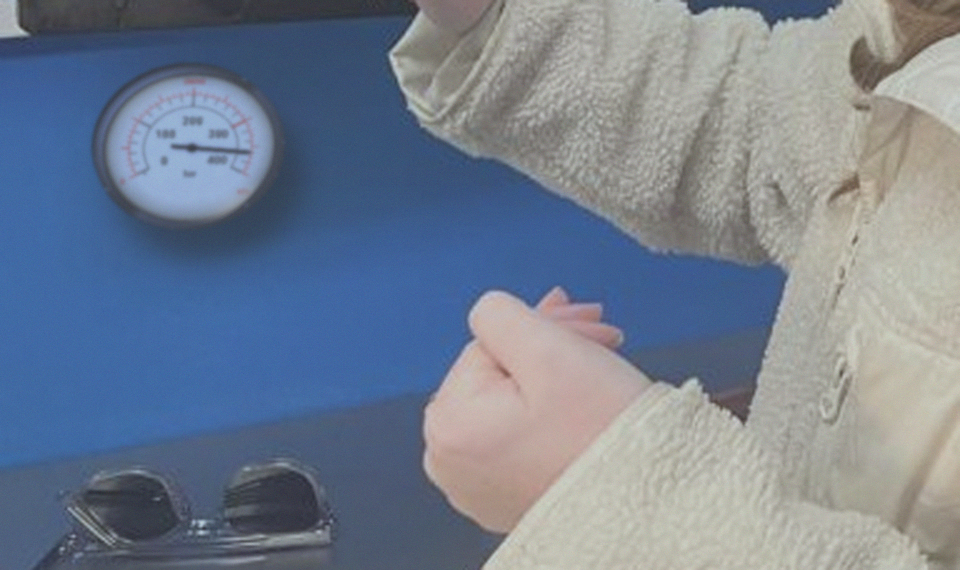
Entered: 360 bar
